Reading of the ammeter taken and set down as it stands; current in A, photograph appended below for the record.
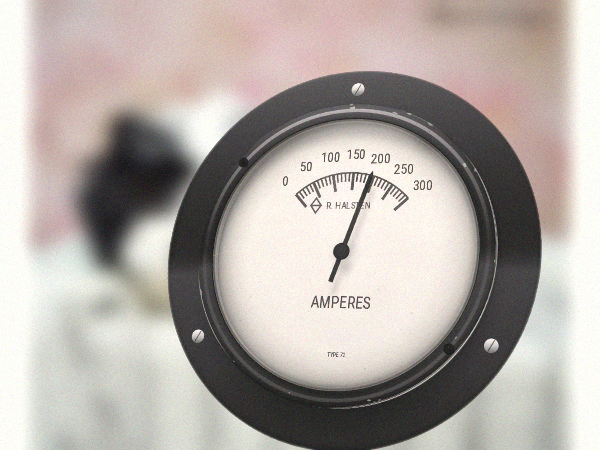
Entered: 200 A
